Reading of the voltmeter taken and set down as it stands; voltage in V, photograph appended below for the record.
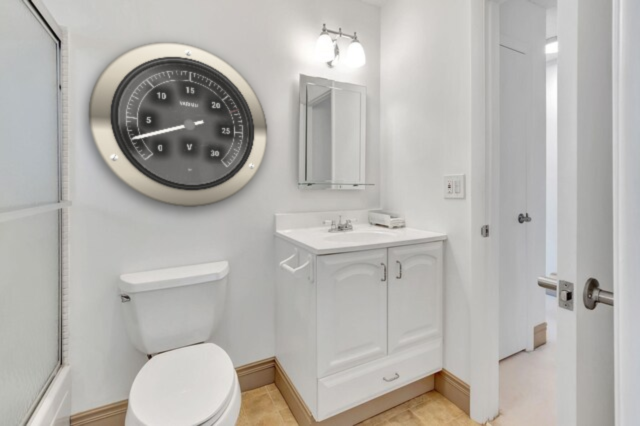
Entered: 2.5 V
